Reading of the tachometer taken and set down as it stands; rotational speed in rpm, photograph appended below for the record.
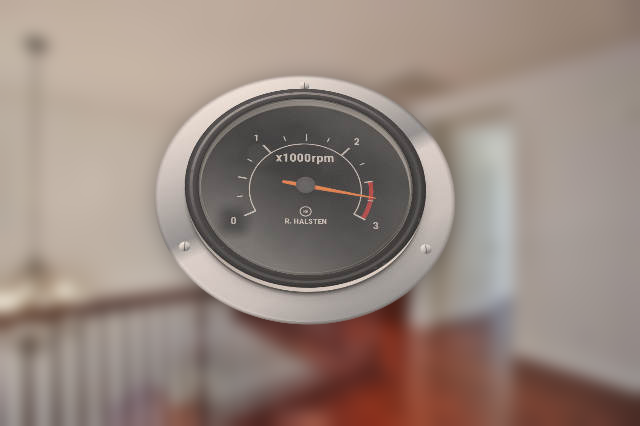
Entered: 2750 rpm
